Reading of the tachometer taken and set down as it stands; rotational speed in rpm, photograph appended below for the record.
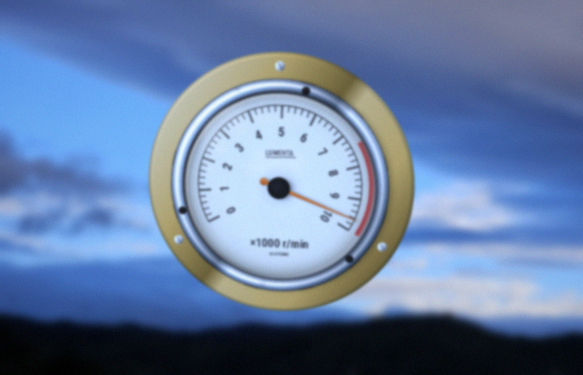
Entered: 9600 rpm
